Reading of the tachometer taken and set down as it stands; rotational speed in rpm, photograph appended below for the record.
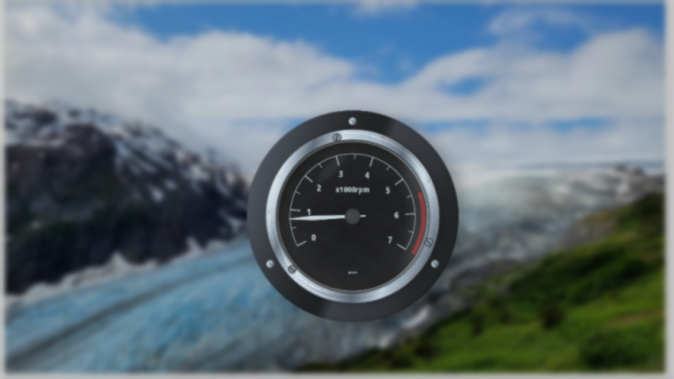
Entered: 750 rpm
